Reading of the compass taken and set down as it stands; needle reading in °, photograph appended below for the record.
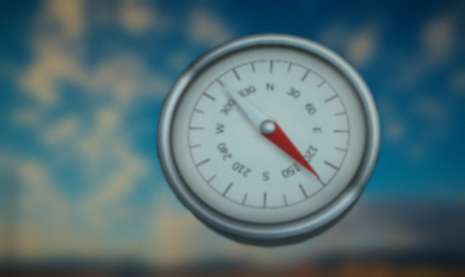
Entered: 135 °
